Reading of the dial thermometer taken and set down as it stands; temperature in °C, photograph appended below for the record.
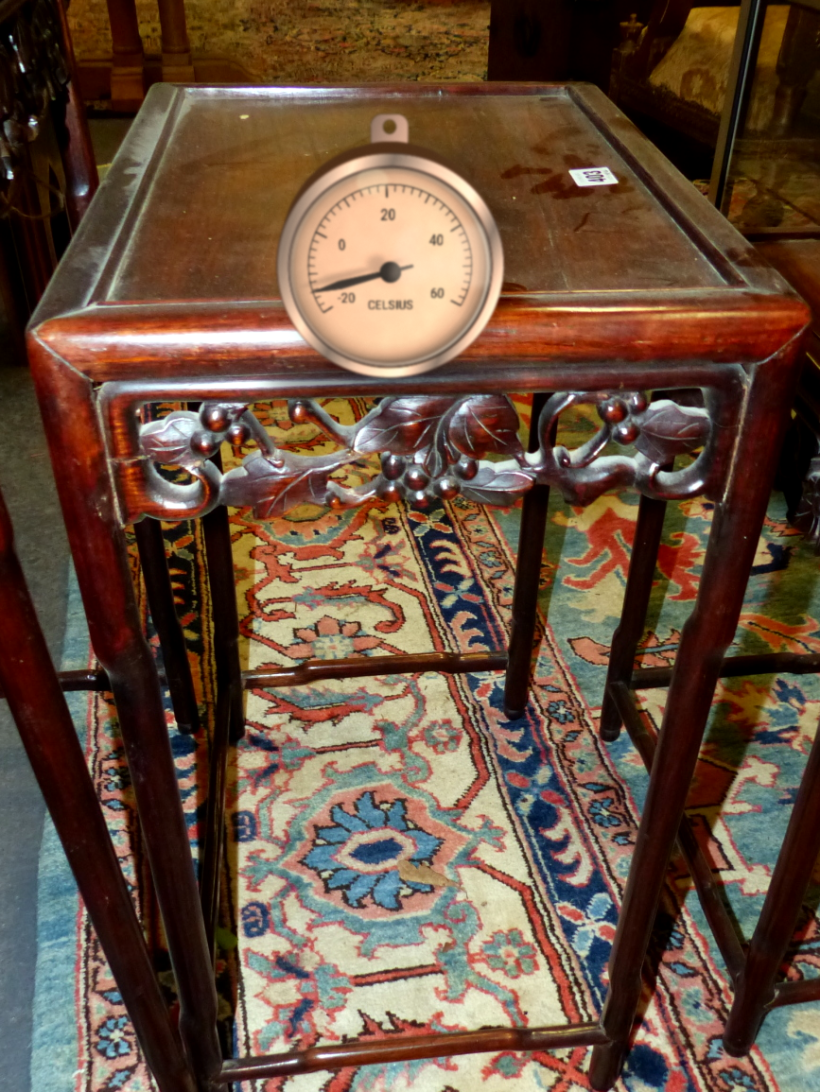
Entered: -14 °C
